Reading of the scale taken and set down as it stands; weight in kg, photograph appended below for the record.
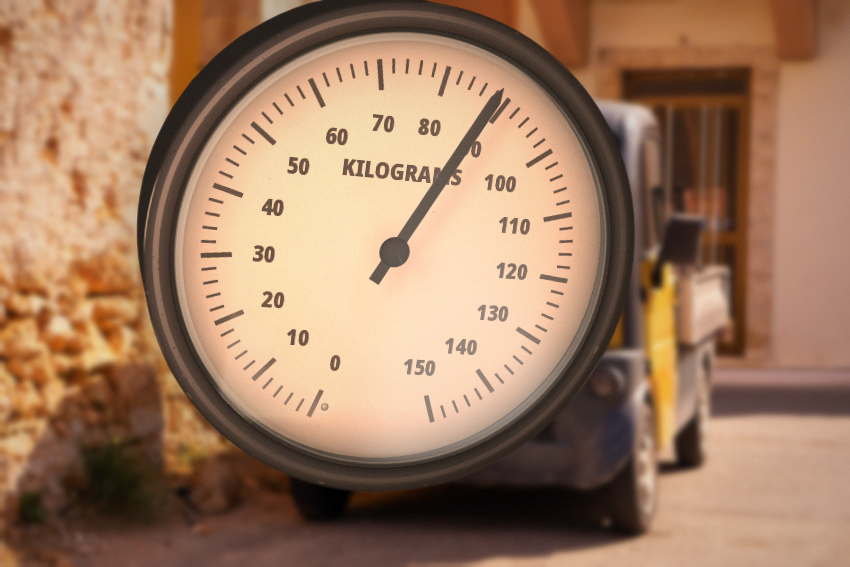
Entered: 88 kg
